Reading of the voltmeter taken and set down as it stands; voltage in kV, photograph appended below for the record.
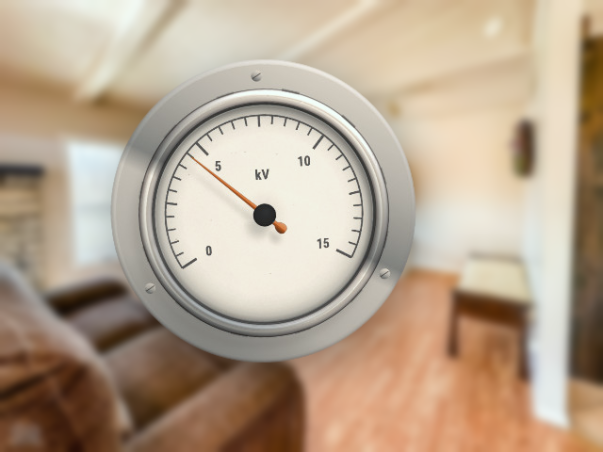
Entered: 4.5 kV
